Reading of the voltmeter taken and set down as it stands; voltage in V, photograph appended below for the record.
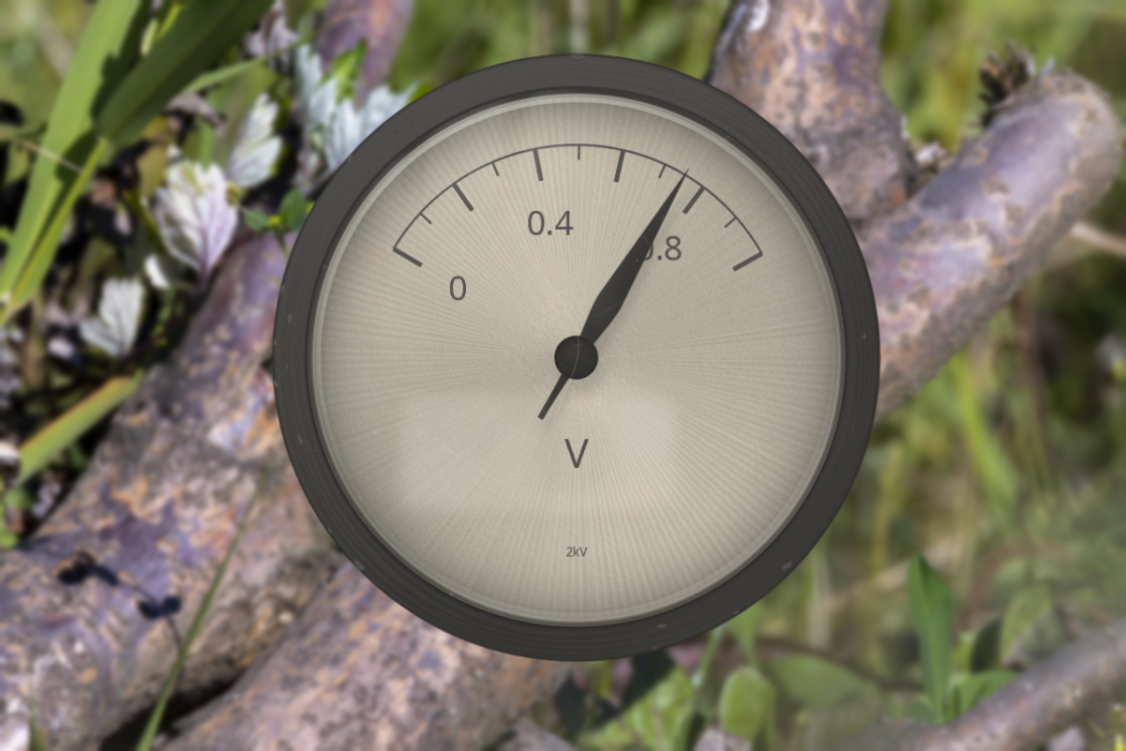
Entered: 0.75 V
